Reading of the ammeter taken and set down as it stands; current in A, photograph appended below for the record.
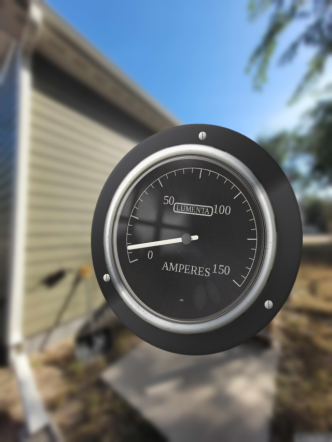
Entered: 7.5 A
